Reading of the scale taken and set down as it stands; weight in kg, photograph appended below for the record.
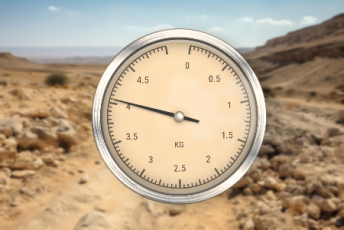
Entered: 4.05 kg
